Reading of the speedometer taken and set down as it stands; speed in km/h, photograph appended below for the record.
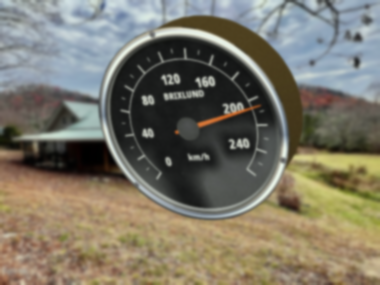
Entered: 205 km/h
